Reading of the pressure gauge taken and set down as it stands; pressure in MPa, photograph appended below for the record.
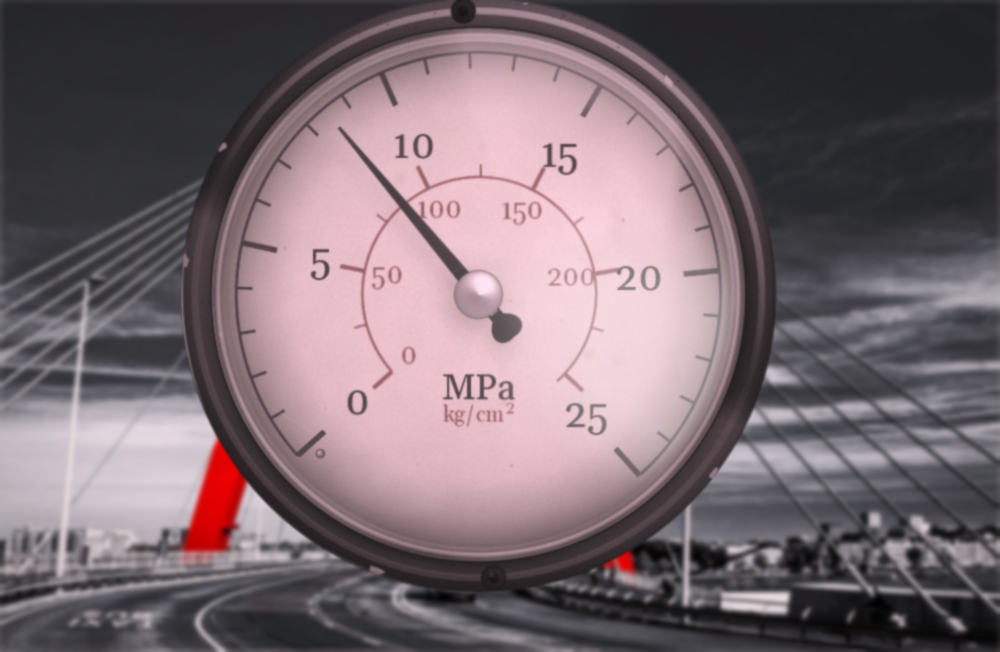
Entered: 8.5 MPa
